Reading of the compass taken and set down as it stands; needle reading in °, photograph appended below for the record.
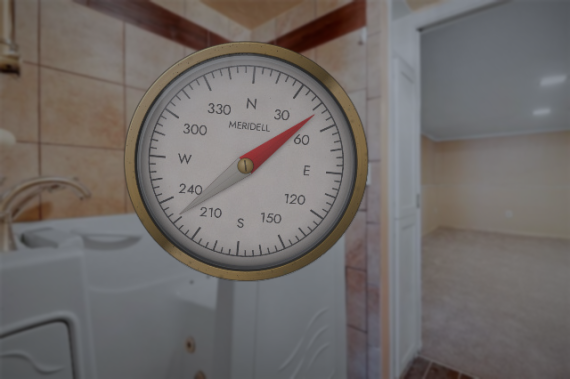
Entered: 47.5 °
